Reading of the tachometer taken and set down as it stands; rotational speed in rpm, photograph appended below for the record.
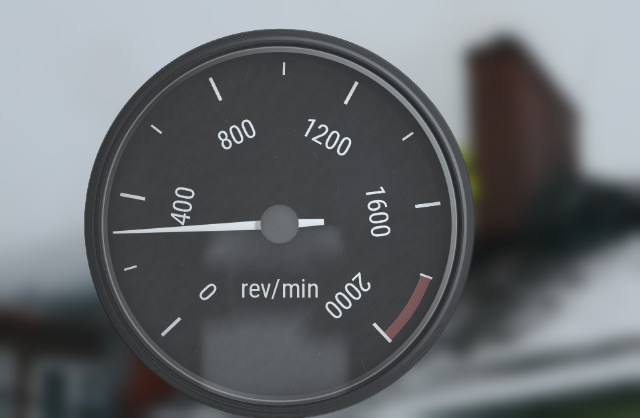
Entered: 300 rpm
